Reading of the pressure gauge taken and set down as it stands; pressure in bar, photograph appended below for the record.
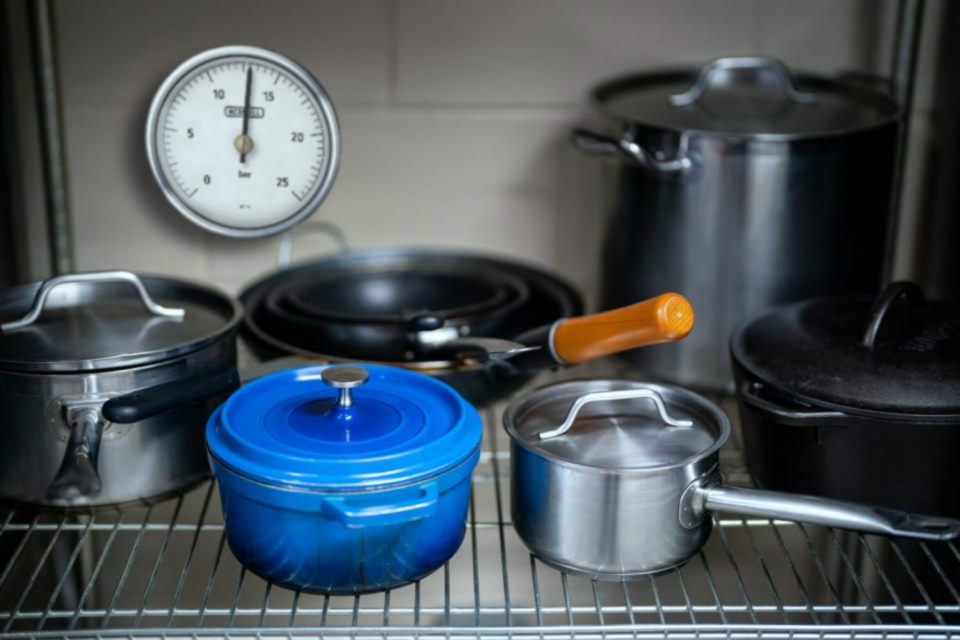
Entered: 13 bar
